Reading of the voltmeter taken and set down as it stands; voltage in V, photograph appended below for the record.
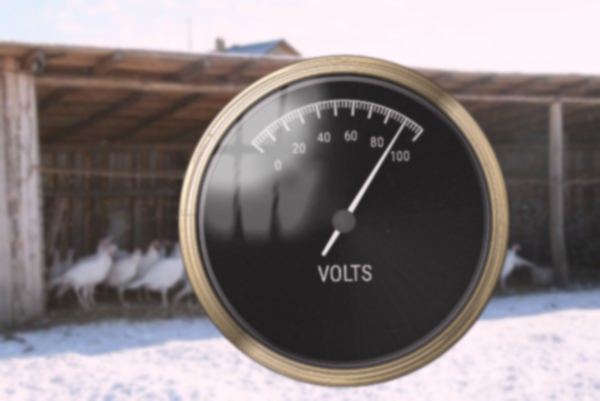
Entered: 90 V
